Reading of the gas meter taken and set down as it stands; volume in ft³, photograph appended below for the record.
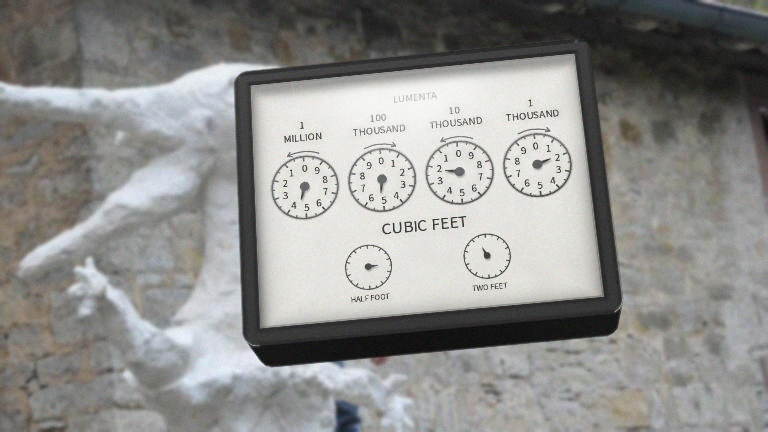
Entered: 452200 ft³
